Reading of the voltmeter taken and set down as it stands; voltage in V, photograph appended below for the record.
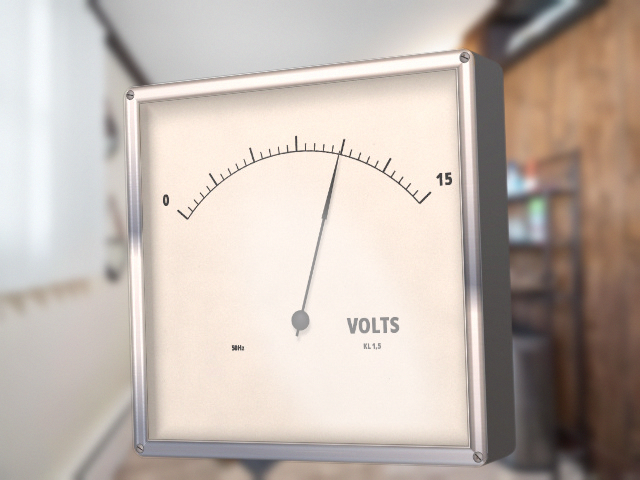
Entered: 10 V
